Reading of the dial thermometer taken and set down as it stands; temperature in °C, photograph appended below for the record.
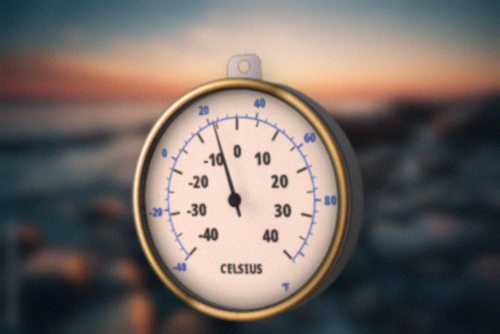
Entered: -5 °C
